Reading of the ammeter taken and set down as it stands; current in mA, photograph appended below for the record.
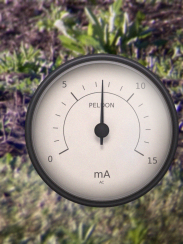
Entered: 7.5 mA
